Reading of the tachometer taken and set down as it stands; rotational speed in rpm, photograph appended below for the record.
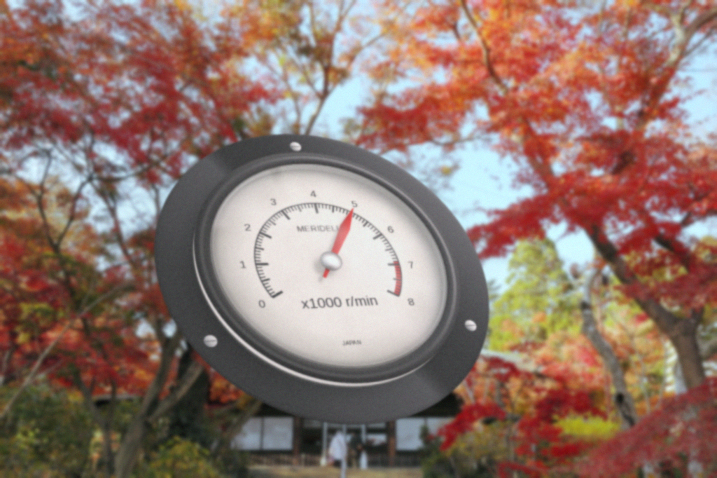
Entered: 5000 rpm
